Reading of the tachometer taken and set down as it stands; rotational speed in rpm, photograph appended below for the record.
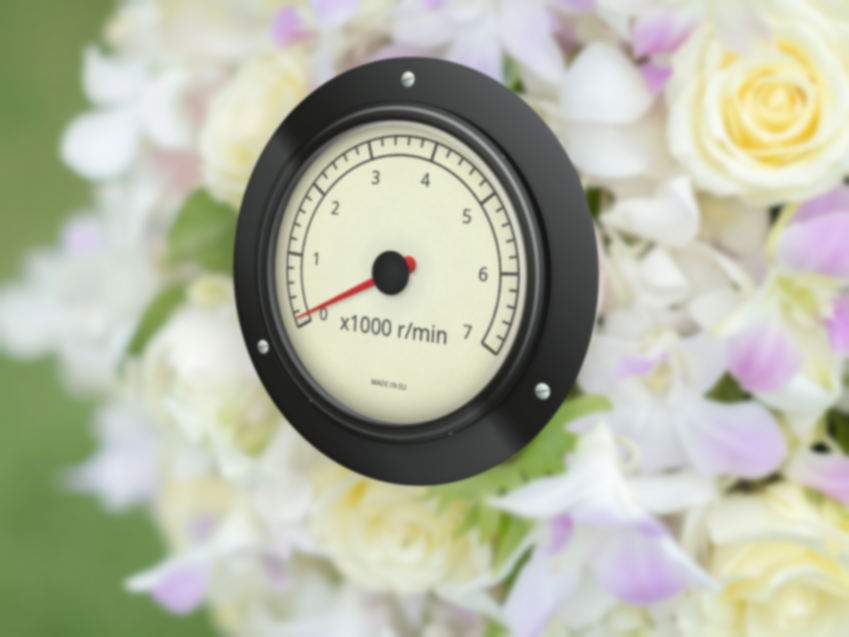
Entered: 100 rpm
